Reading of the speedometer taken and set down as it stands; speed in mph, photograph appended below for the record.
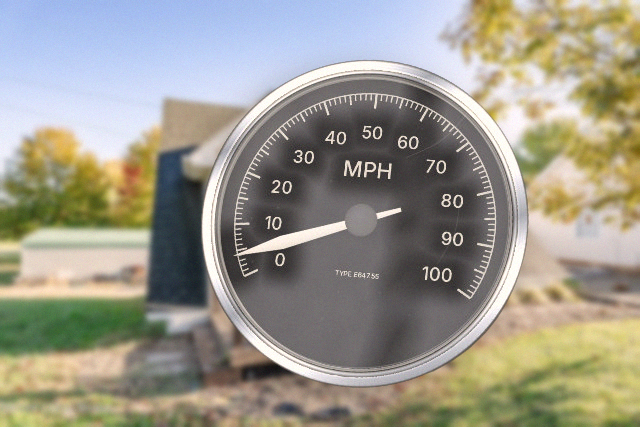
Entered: 4 mph
